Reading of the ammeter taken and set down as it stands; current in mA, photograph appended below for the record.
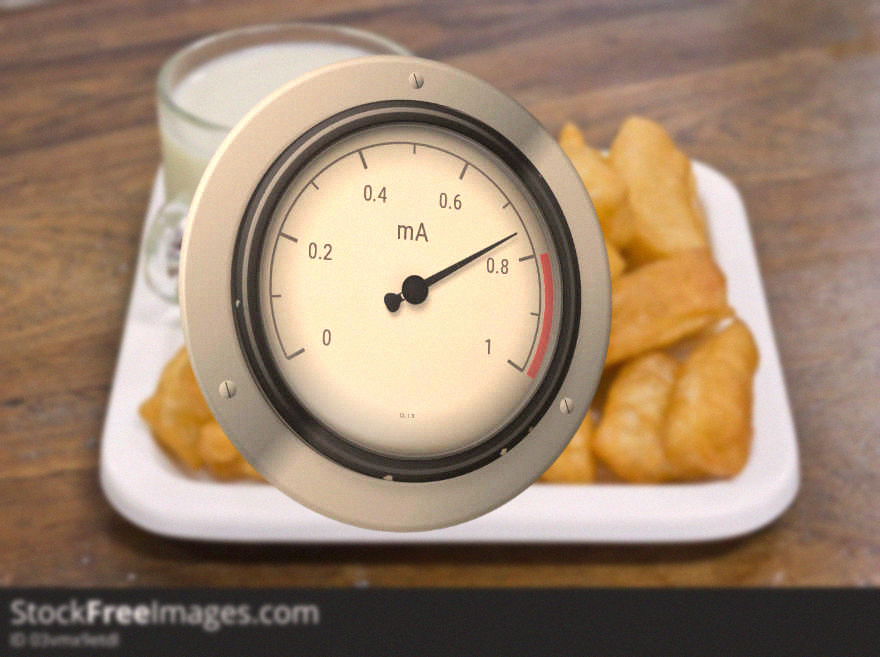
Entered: 0.75 mA
